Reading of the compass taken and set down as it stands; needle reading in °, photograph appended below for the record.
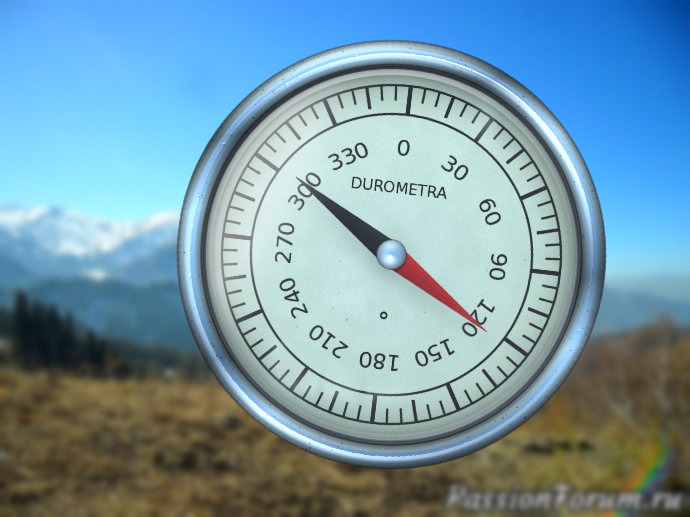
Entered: 122.5 °
